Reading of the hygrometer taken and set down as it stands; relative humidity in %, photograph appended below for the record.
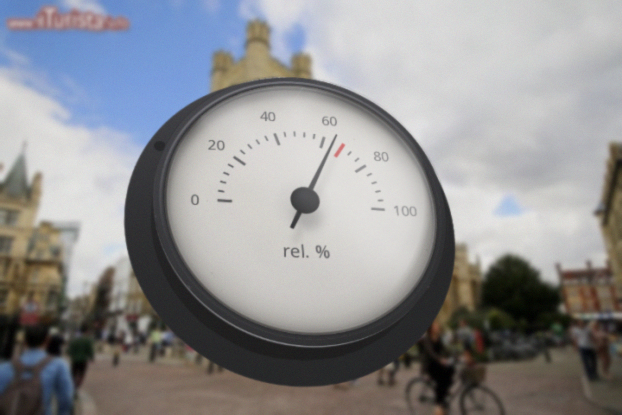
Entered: 64 %
